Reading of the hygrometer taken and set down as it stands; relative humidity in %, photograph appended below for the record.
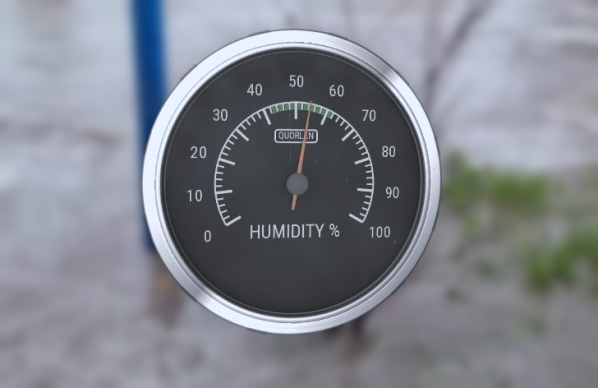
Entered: 54 %
